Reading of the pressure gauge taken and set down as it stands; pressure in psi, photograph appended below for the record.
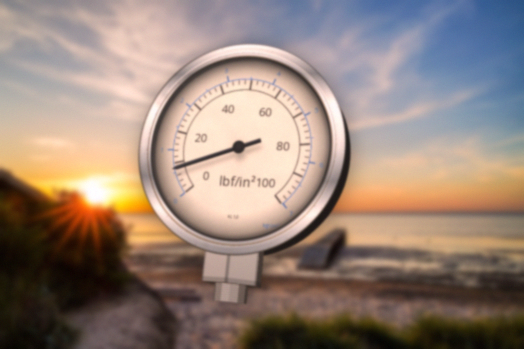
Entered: 8 psi
